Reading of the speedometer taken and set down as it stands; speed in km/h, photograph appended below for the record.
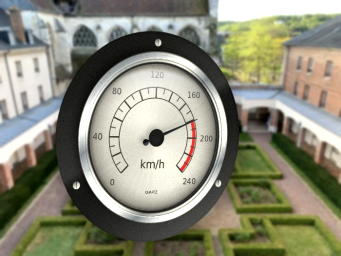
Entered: 180 km/h
